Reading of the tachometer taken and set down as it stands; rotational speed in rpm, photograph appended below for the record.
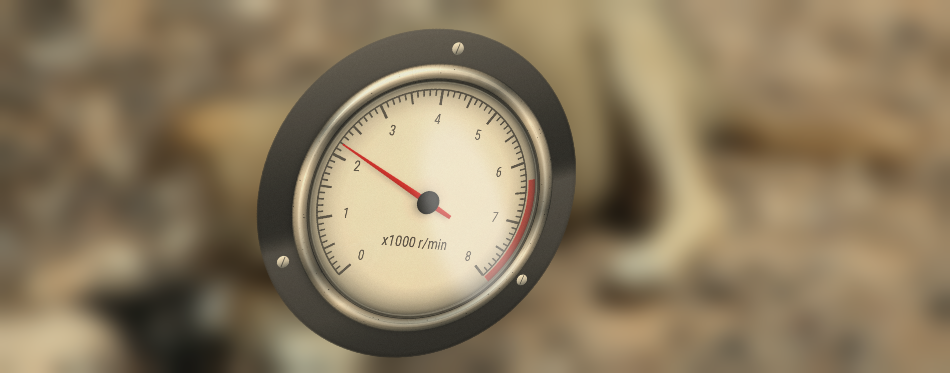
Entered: 2200 rpm
